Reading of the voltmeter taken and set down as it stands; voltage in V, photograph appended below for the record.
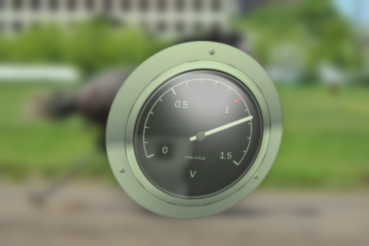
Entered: 1.15 V
